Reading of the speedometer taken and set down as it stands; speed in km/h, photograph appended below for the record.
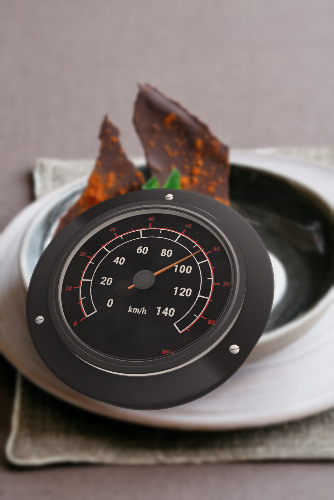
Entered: 95 km/h
